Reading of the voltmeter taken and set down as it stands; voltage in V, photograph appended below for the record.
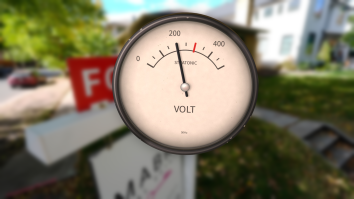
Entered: 200 V
